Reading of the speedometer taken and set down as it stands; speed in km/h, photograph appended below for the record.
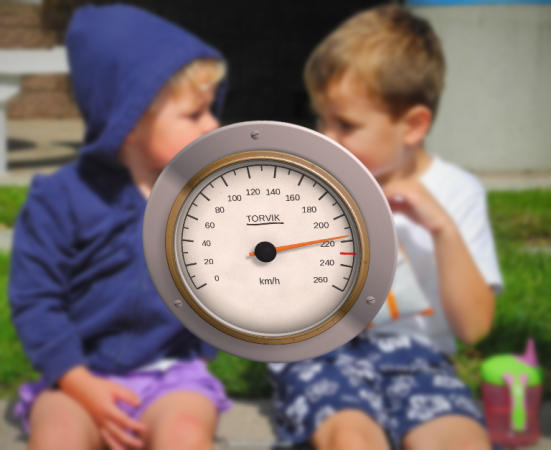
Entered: 215 km/h
